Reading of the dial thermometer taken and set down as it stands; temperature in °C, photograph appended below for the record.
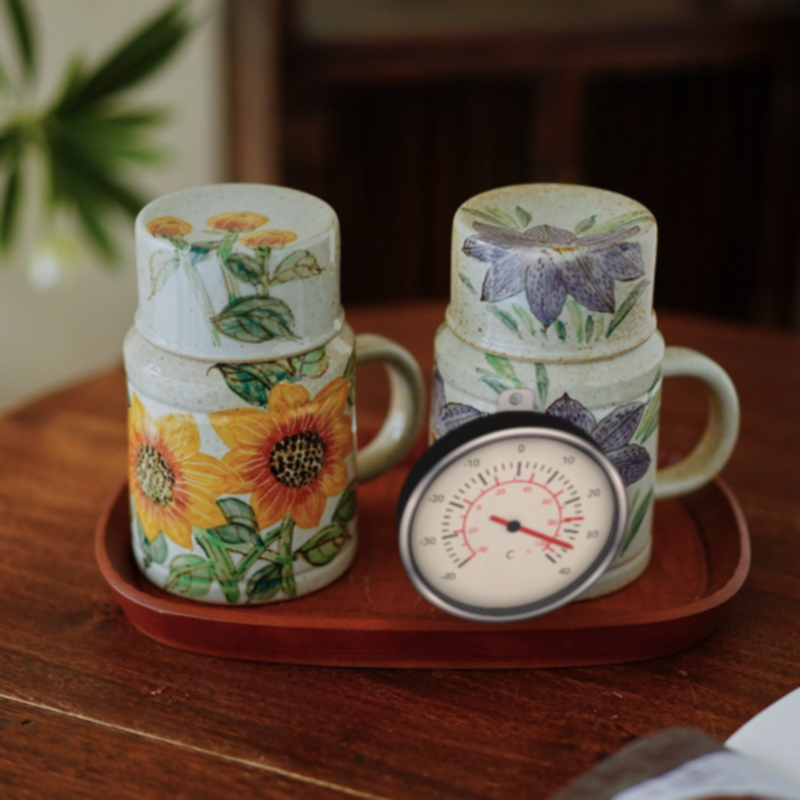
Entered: 34 °C
